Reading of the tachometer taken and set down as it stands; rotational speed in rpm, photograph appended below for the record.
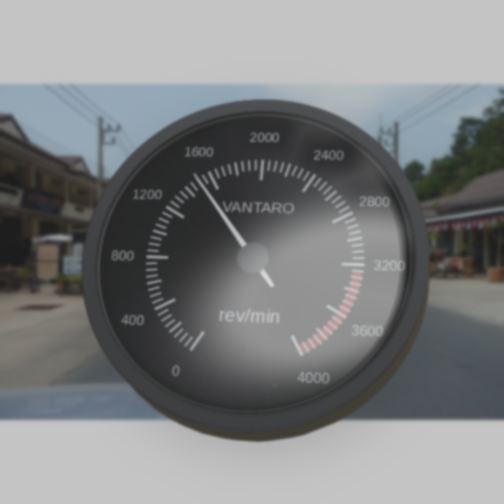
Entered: 1500 rpm
